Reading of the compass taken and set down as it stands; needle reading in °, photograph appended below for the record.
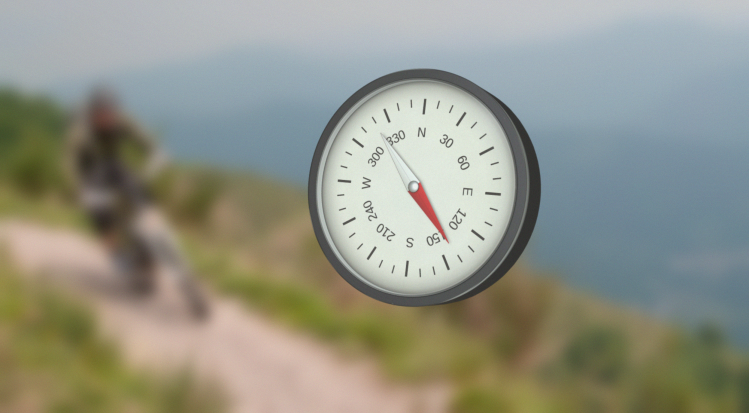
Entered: 140 °
